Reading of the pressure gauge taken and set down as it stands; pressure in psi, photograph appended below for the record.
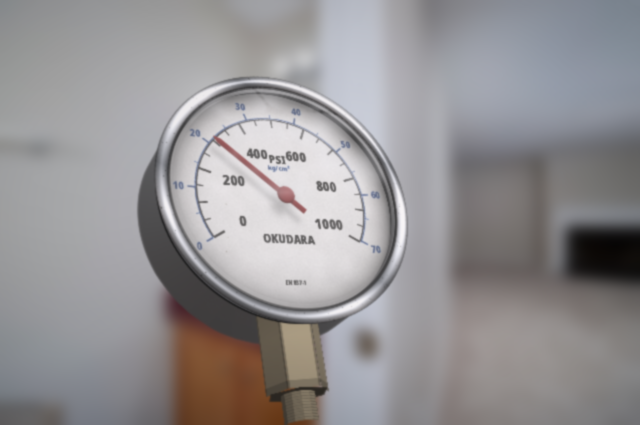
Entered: 300 psi
